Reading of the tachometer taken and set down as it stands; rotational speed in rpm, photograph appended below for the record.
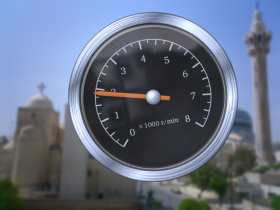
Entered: 1875 rpm
